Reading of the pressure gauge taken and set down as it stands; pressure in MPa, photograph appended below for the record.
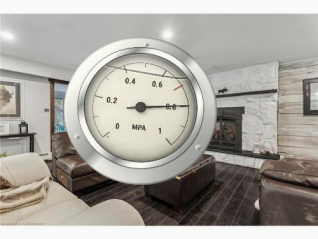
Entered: 0.8 MPa
